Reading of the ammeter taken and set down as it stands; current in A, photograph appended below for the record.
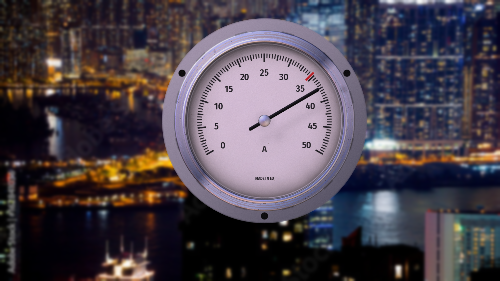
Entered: 37.5 A
